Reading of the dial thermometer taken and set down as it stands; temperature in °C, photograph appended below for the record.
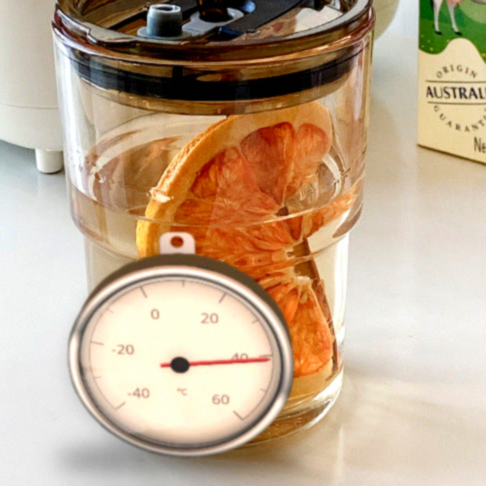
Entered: 40 °C
